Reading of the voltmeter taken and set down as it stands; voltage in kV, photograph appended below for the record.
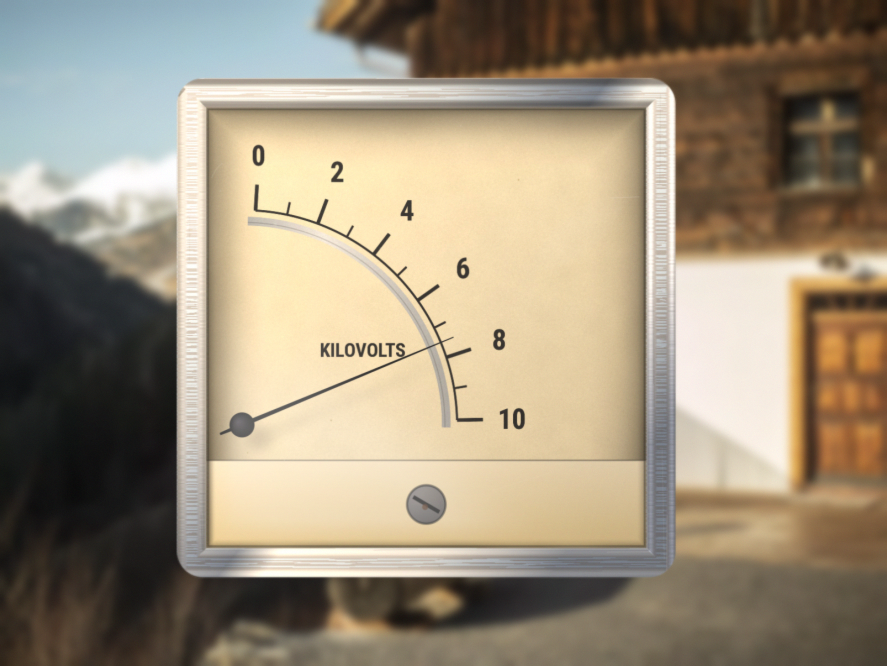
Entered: 7.5 kV
